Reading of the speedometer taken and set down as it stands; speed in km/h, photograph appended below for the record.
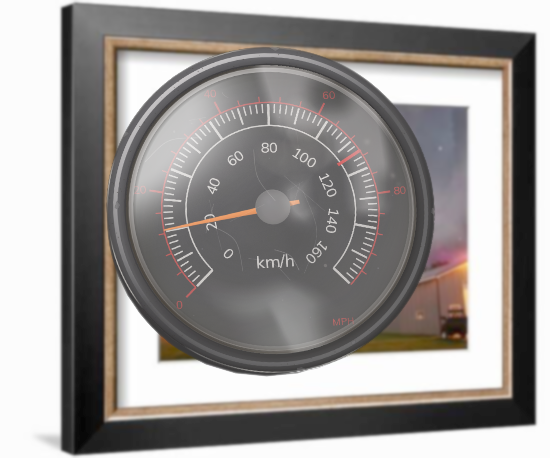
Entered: 20 km/h
